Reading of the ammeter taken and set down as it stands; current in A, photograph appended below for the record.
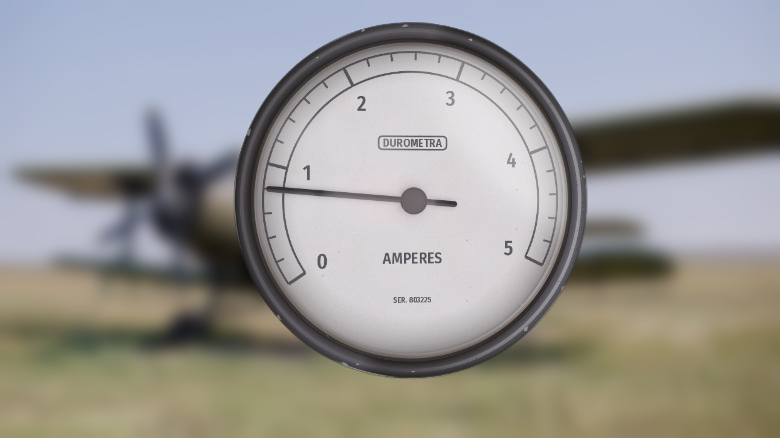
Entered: 0.8 A
